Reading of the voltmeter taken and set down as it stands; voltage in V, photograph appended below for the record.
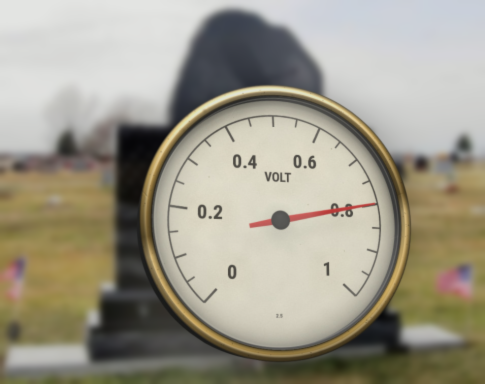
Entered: 0.8 V
